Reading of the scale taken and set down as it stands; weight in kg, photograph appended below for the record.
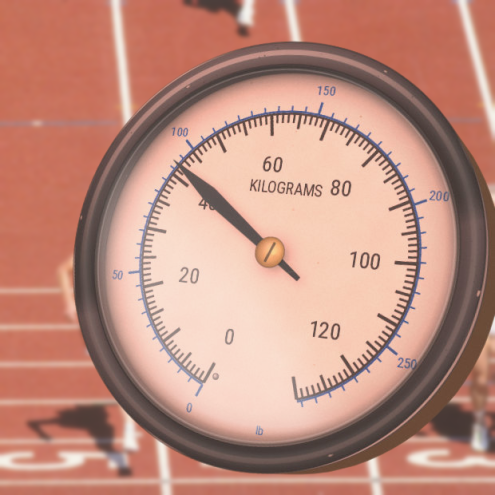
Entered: 42 kg
